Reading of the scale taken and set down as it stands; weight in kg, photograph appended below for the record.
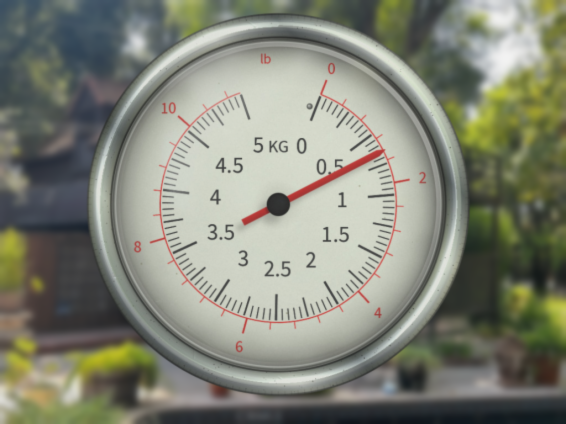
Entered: 0.65 kg
